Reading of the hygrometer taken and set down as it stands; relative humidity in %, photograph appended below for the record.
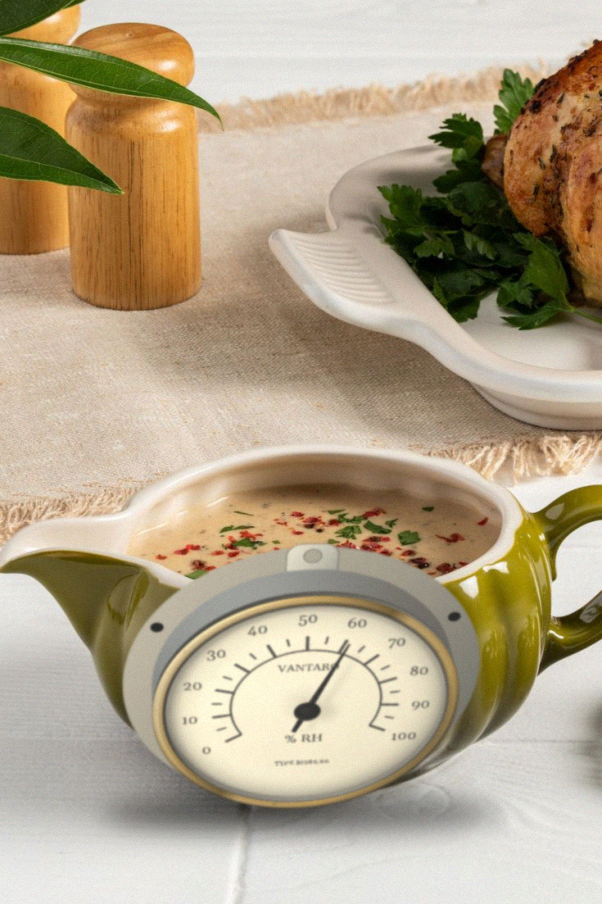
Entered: 60 %
